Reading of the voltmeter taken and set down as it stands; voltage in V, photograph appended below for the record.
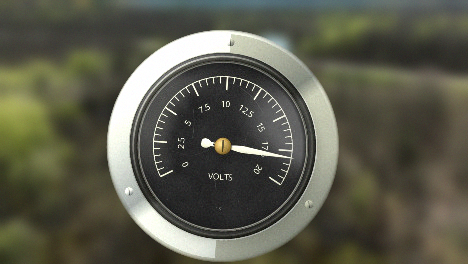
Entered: 18 V
